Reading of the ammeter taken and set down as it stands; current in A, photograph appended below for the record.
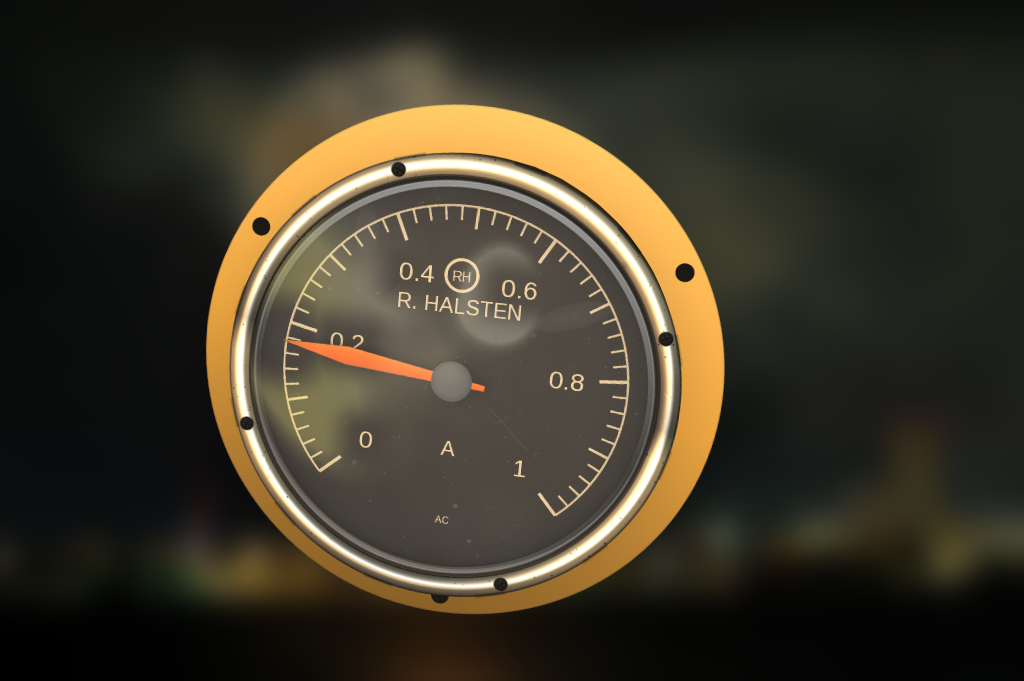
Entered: 0.18 A
